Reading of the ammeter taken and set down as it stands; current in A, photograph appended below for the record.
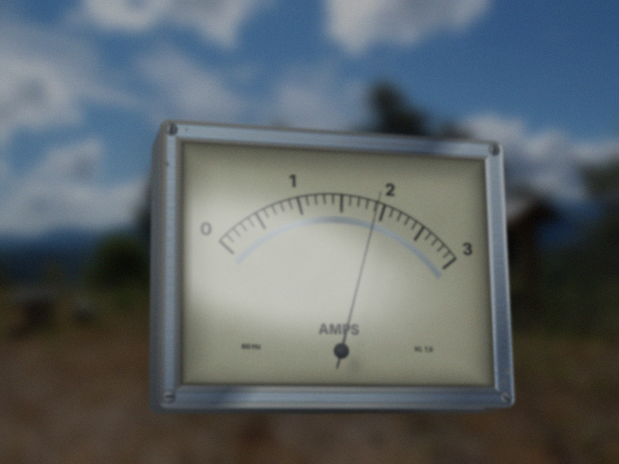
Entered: 1.9 A
